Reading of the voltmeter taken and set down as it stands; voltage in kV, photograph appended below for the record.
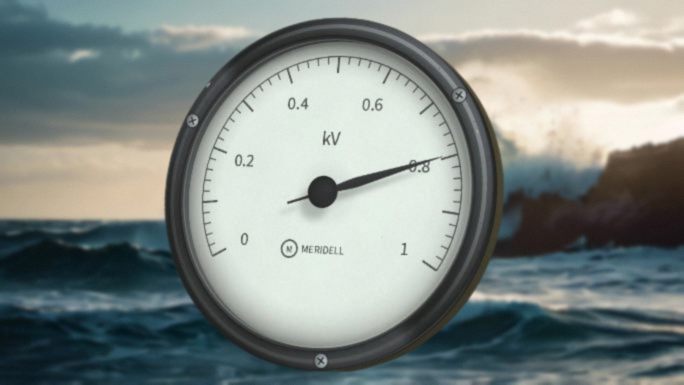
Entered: 0.8 kV
